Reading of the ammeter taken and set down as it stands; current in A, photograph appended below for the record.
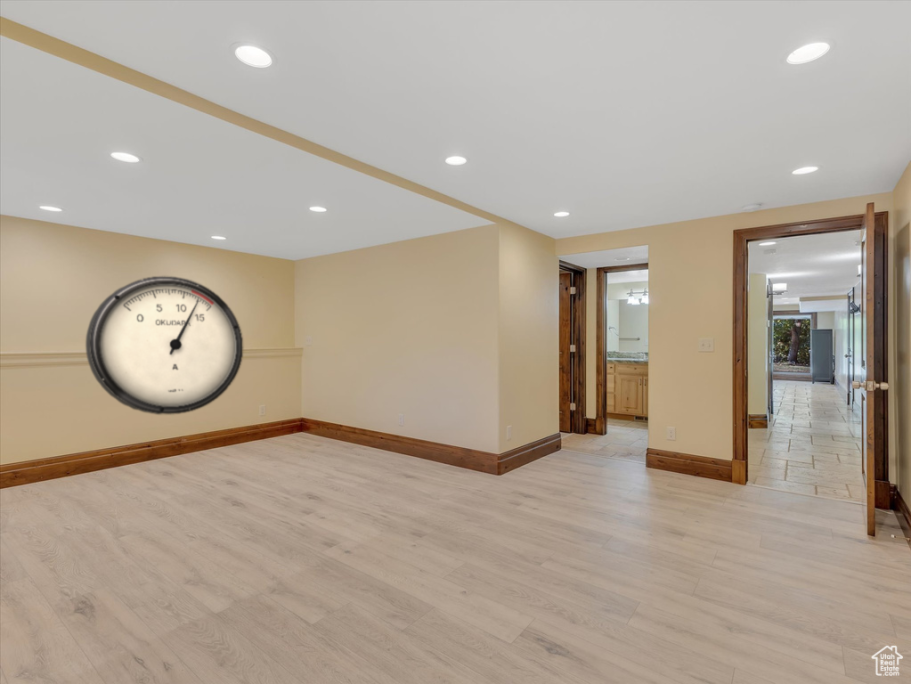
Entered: 12.5 A
